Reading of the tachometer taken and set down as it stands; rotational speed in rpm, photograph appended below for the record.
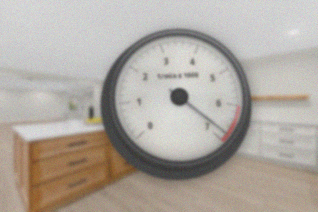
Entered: 6800 rpm
